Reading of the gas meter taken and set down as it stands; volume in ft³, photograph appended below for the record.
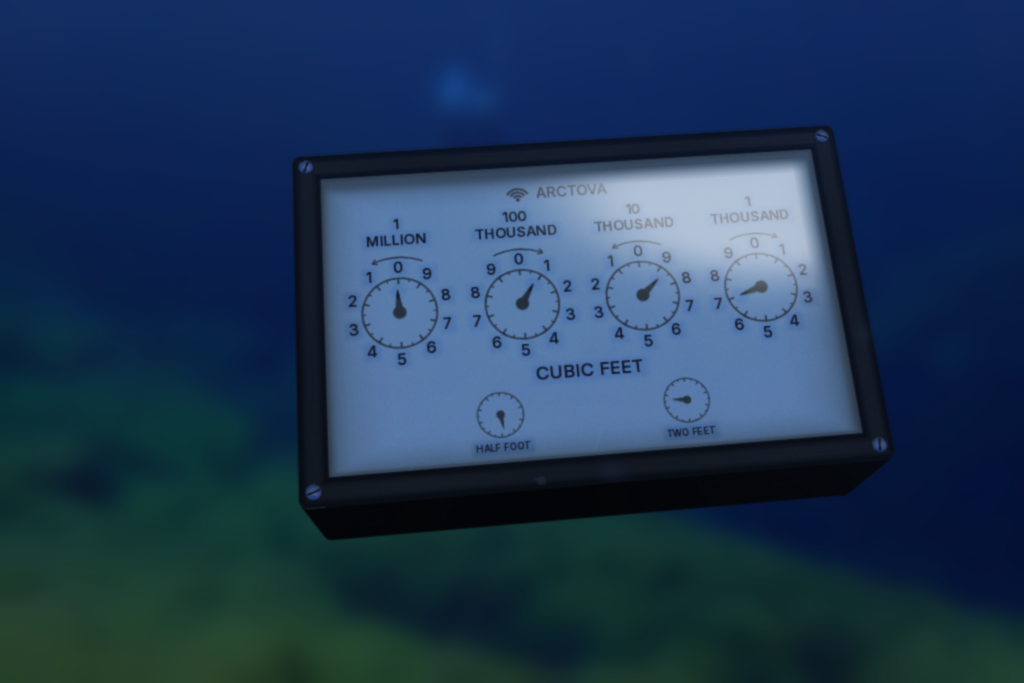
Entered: 8700 ft³
